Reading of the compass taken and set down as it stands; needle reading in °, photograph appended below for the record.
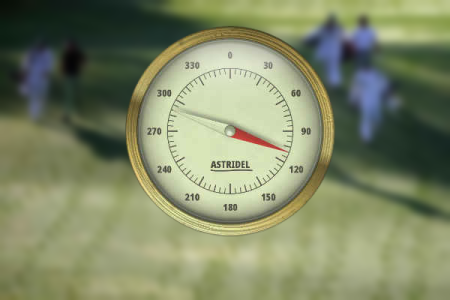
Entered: 110 °
